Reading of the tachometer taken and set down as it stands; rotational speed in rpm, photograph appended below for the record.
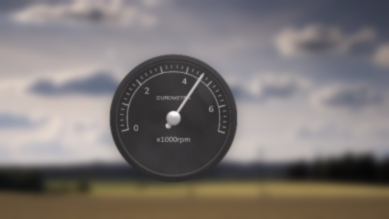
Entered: 4600 rpm
